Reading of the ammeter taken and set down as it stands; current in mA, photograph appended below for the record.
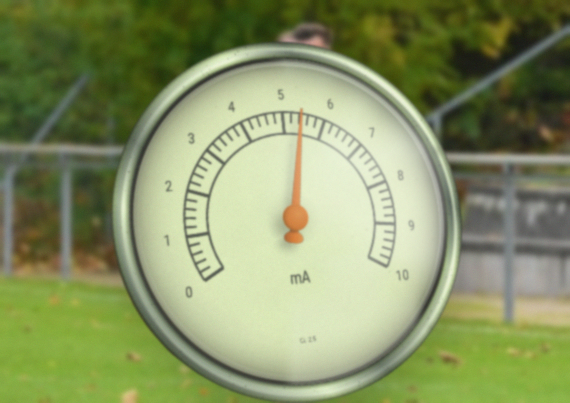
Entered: 5.4 mA
